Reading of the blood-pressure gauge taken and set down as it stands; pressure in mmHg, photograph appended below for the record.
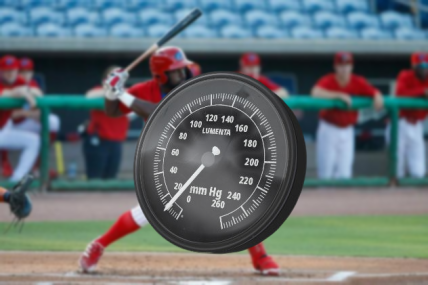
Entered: 10 mmHg
